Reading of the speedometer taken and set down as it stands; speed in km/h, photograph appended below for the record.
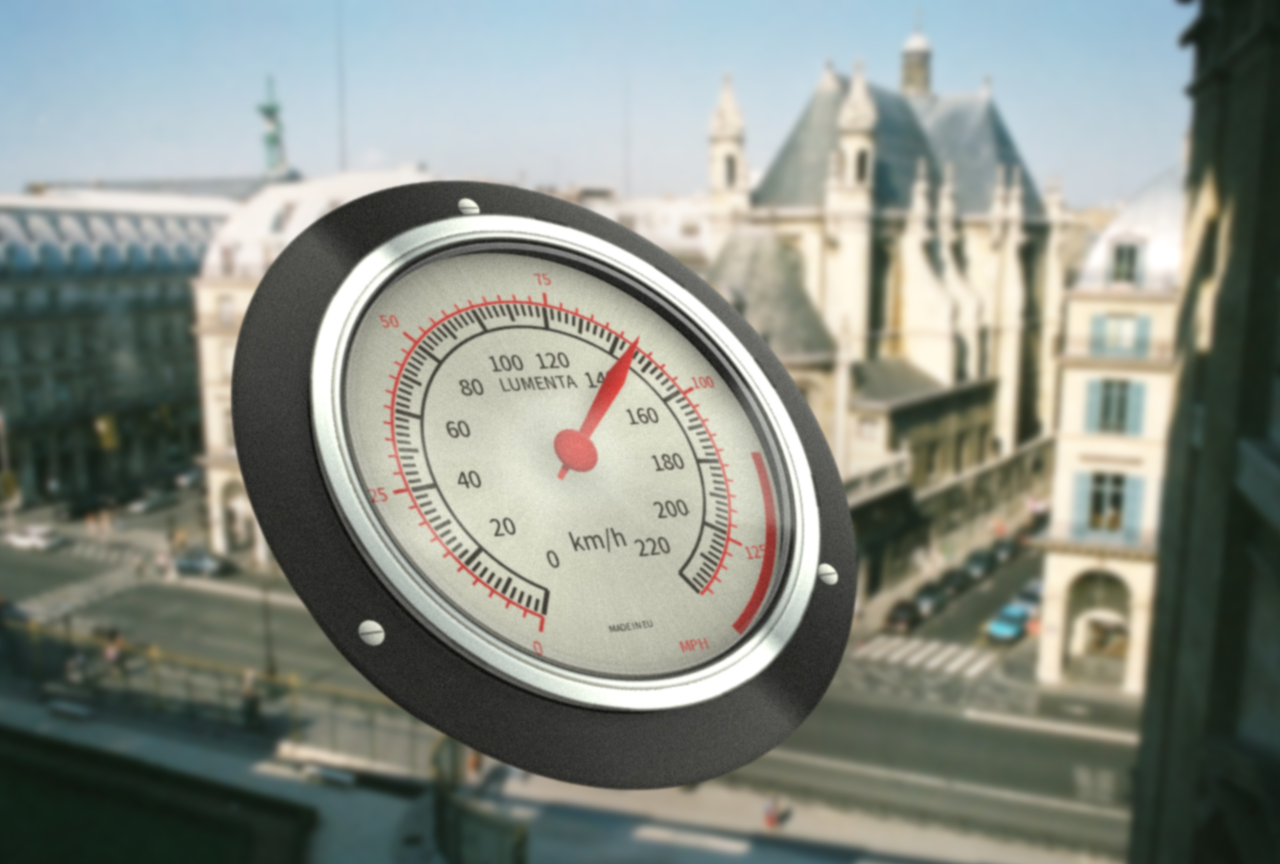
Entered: 144 km/h
